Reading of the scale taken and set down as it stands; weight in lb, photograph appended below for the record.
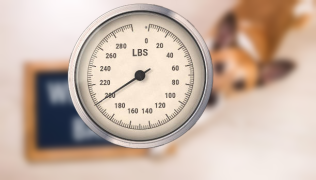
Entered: 200 lb
